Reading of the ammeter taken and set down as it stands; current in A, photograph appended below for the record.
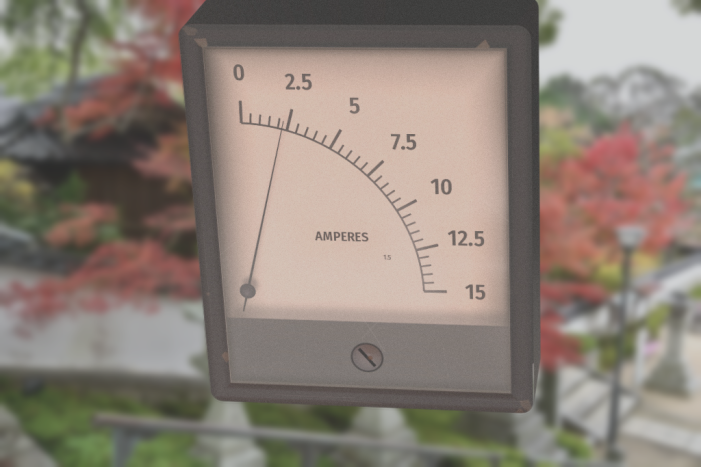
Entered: 2.25 A
